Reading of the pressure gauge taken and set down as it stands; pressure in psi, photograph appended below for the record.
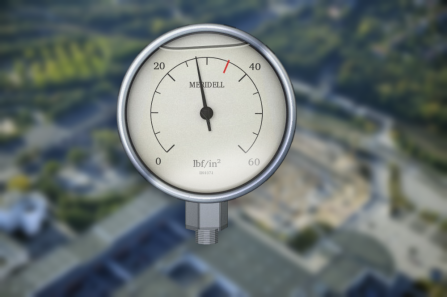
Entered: 27.5 psi
